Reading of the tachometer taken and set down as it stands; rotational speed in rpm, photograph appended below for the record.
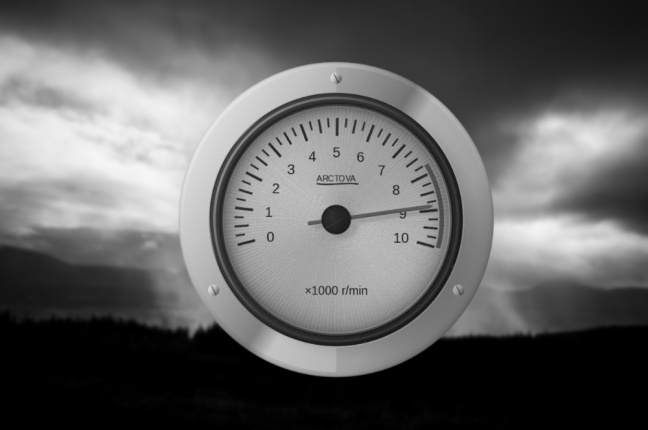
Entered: 8875 rpm
